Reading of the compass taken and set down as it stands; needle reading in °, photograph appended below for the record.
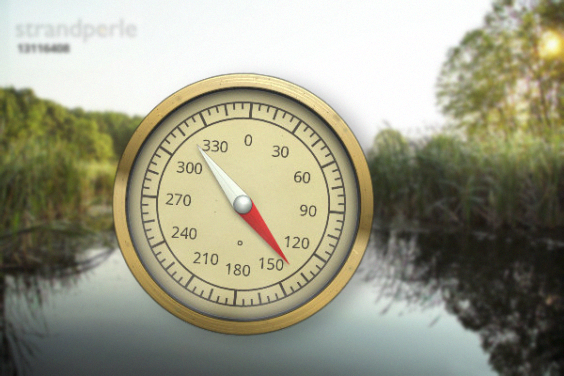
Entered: 137.5 °
